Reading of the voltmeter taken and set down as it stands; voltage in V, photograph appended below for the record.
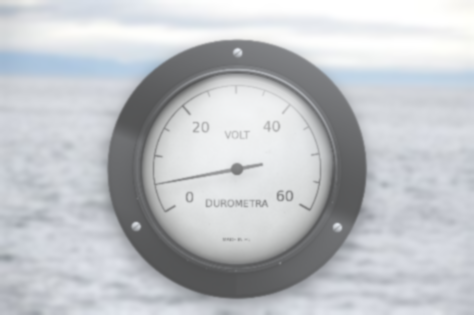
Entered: 5 V
